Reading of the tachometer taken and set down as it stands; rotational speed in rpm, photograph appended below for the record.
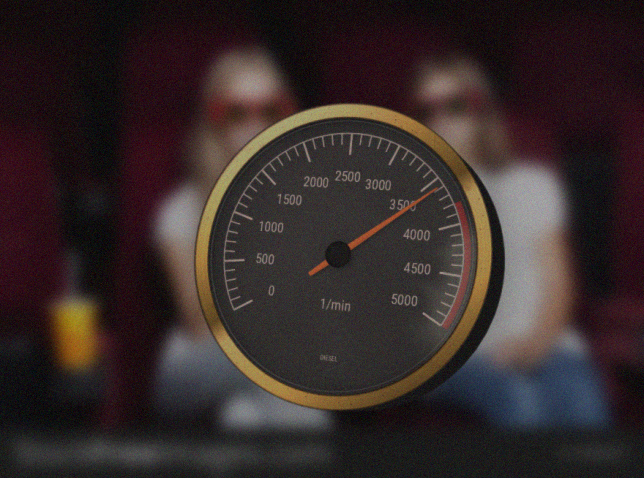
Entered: 3600 rpm
